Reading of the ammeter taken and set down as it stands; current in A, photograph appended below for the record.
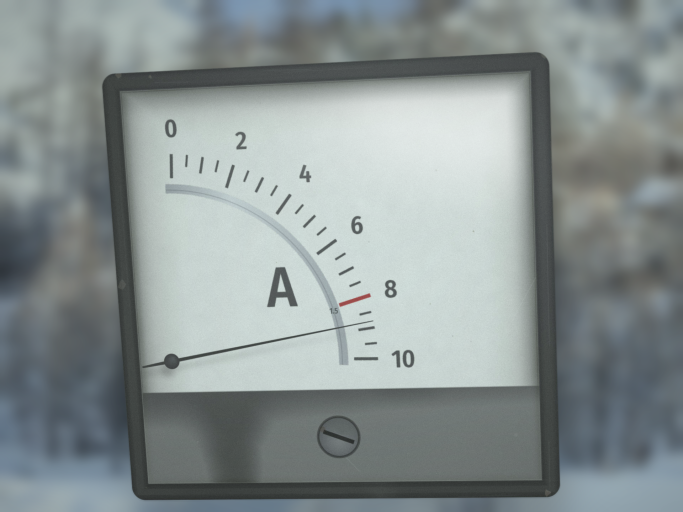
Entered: 8.75 A
